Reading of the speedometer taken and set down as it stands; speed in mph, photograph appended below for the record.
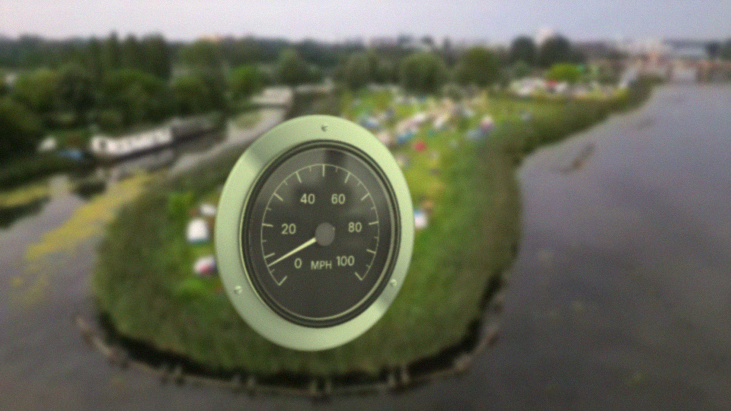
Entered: 7.5 mph
